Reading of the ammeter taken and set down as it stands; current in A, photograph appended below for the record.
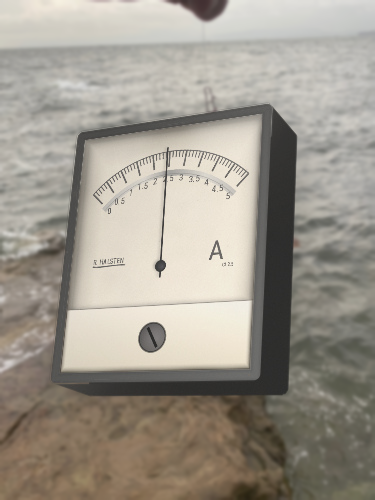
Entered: 2.5 A
